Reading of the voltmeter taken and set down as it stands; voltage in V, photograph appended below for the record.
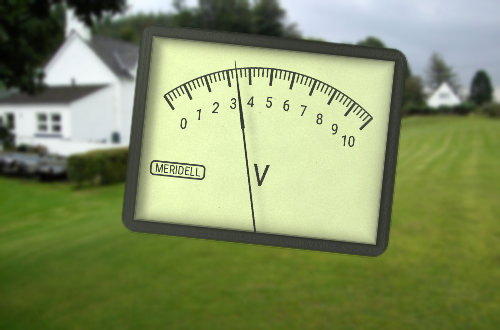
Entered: 3.4 V
